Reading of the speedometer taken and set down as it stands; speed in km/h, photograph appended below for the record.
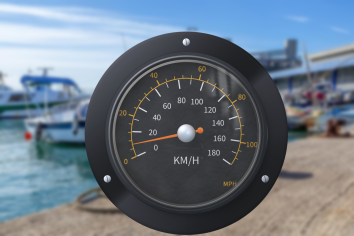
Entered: 10 km/h
